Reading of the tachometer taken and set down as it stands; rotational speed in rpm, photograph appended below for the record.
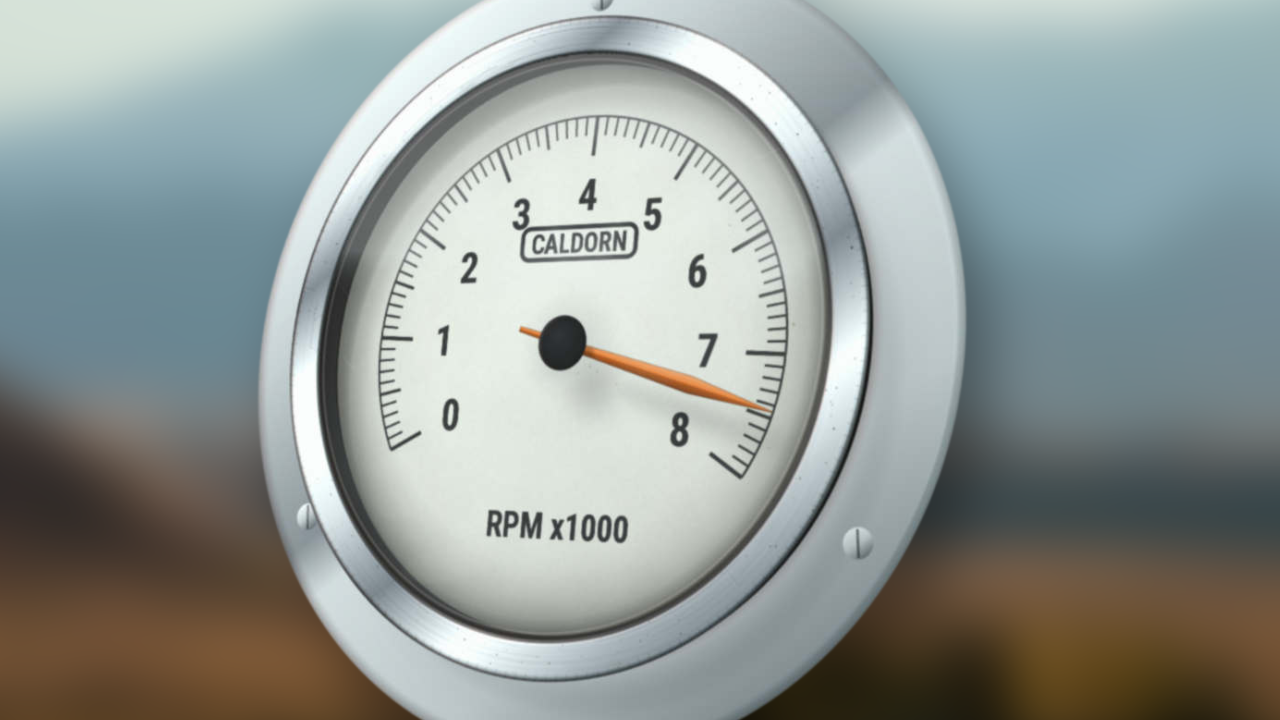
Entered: 7450 rpm
